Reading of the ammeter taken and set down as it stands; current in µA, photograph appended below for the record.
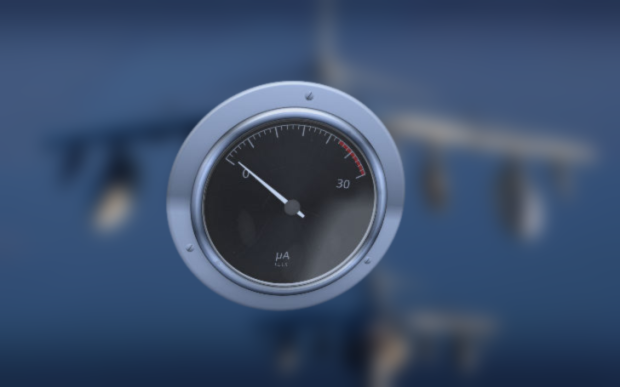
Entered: 1 µA
